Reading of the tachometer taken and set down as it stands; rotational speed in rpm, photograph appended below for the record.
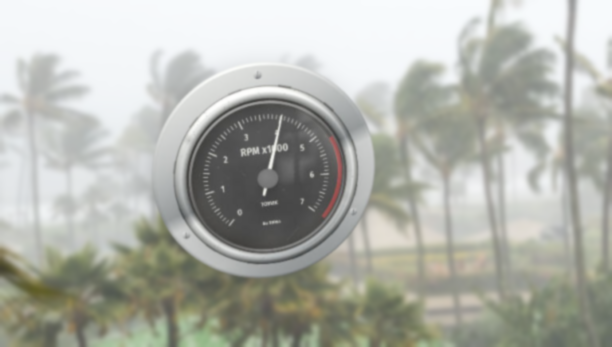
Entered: 4000 rpm
